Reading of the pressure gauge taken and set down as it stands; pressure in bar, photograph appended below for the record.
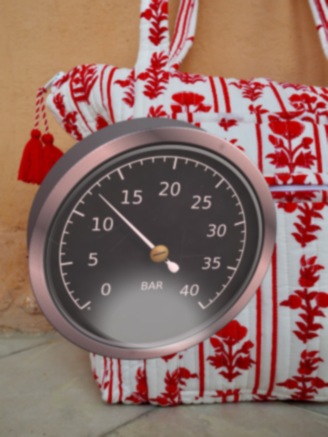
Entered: 12.5 bar
